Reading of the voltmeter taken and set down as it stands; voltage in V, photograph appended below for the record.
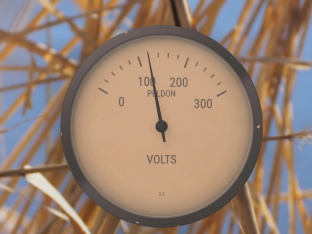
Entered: 120 V
